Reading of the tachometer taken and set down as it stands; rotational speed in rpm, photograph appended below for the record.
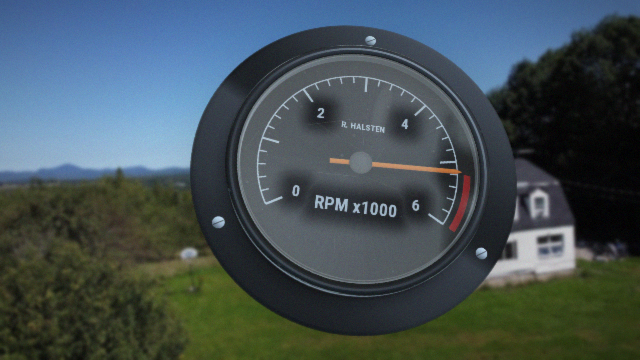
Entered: 5200 rpm
